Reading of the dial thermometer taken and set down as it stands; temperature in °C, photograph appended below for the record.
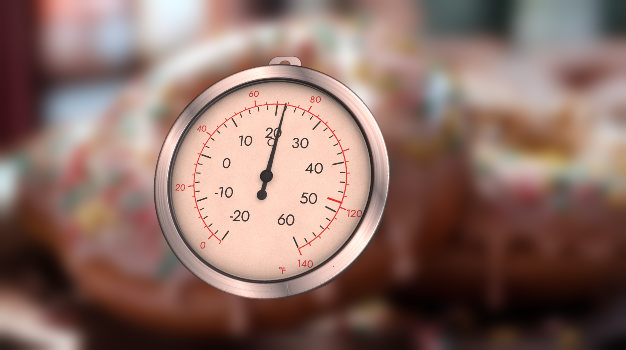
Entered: 22 °C
